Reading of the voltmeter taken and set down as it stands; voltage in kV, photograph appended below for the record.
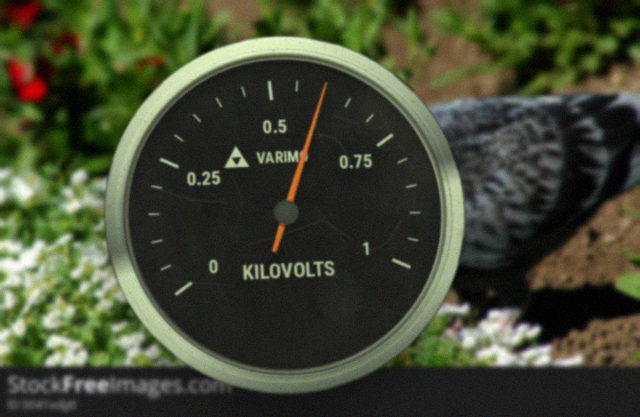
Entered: 0.6 kV
